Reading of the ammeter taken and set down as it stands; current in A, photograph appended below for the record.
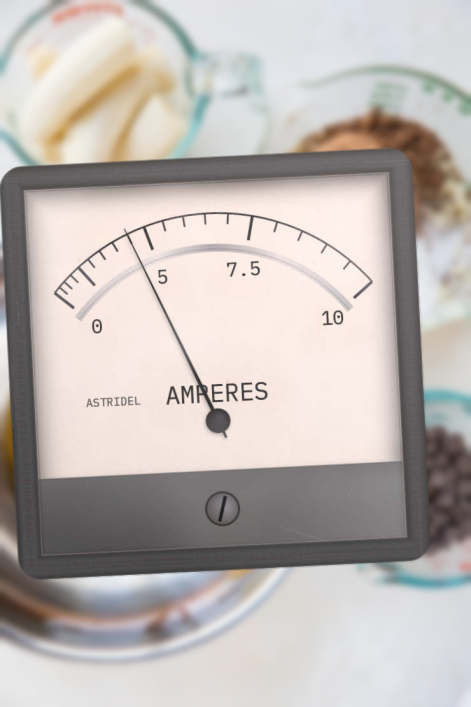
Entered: 4.5 A
